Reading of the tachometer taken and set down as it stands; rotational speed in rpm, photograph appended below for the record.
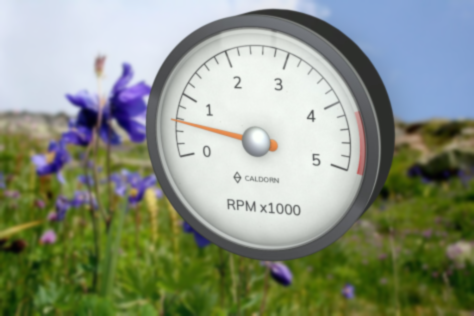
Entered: 600 rpm
